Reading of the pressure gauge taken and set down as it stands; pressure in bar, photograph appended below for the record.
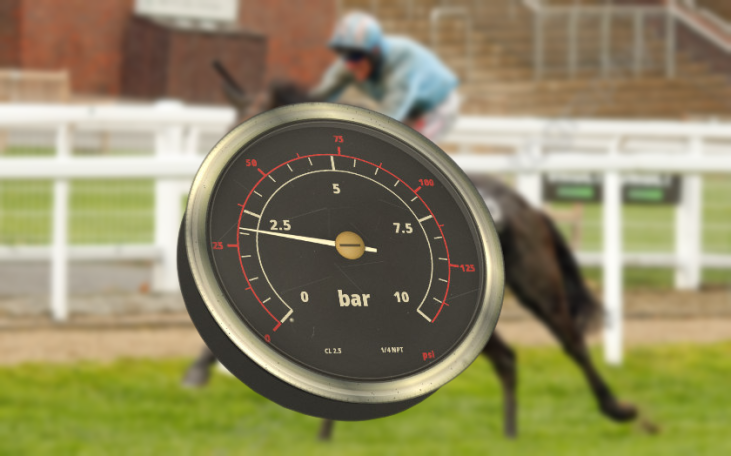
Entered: 2 bar
